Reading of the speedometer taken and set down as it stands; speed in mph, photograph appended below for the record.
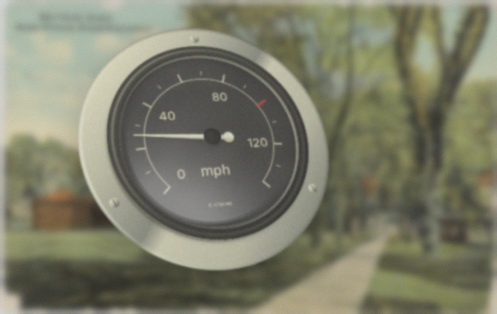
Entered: 25 mph
